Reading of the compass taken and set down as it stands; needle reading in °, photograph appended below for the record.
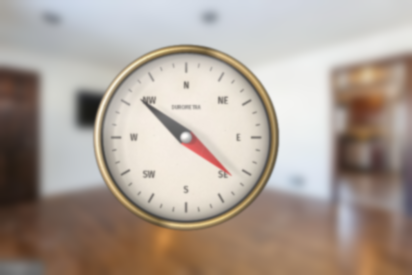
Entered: 130 °
